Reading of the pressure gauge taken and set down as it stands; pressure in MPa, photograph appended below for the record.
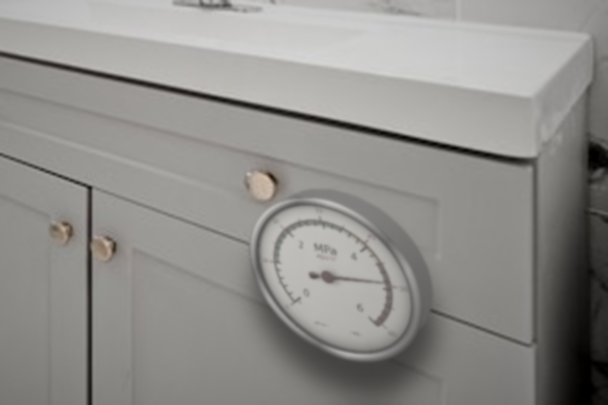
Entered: 4.8 MPa
